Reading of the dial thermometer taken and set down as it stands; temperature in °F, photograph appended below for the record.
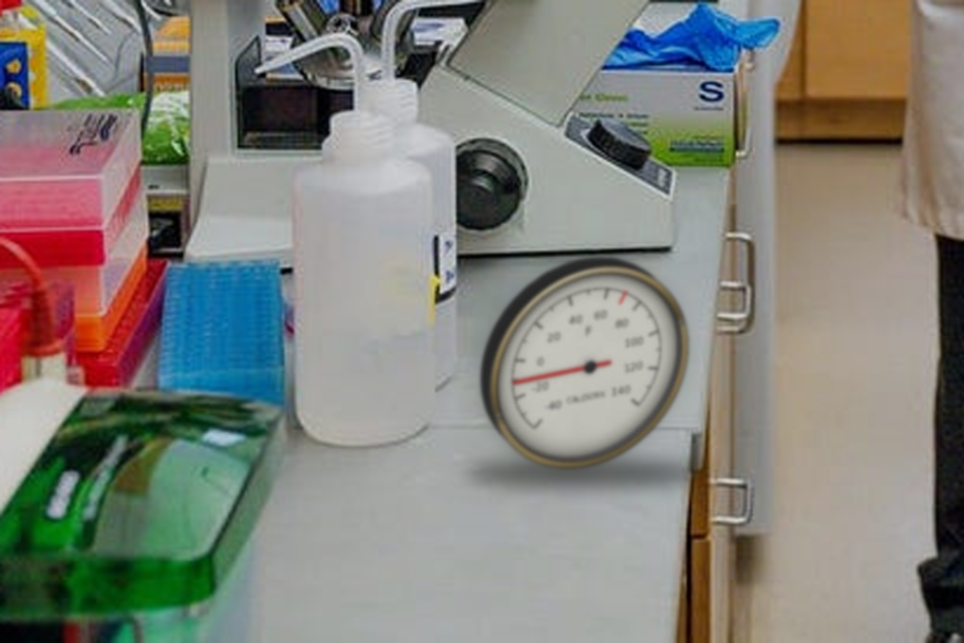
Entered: -10 °F
